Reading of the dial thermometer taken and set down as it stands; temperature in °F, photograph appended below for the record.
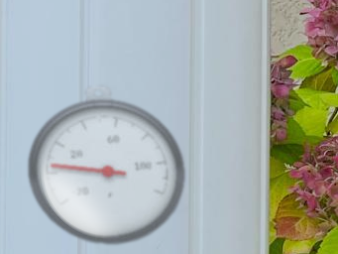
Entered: 5 °F
